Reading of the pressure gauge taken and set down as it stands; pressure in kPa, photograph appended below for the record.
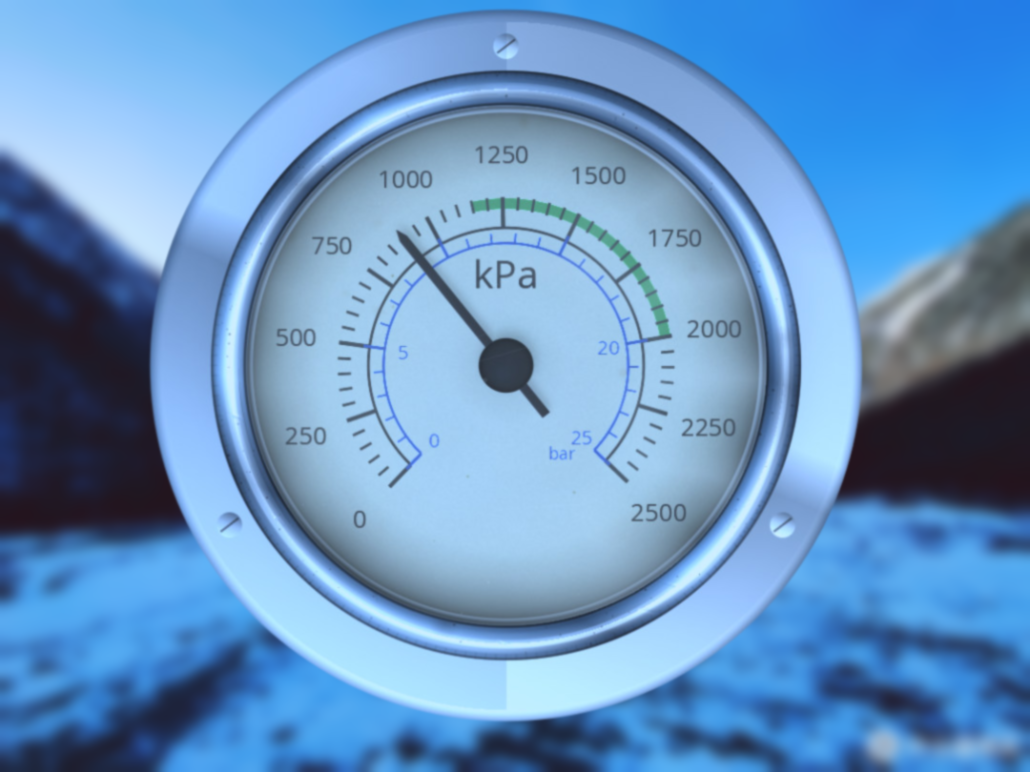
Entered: 900 kPa
